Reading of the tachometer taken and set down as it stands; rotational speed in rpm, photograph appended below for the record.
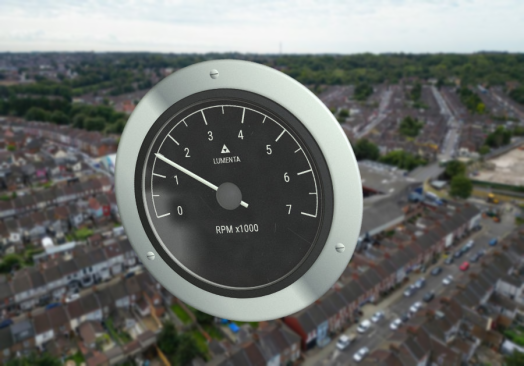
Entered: 1500 rpm
